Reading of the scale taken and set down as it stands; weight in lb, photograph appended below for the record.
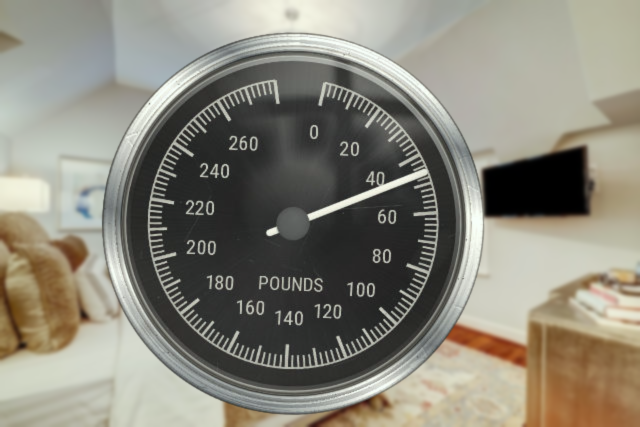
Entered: 46 lb
